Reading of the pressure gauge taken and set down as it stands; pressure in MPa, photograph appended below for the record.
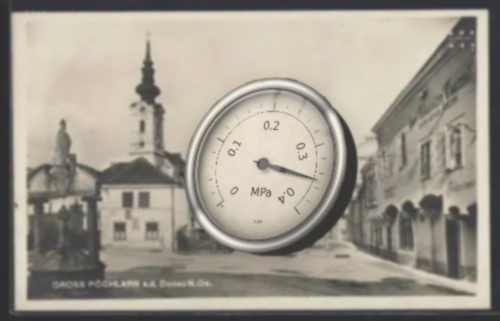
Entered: 0.35 MPa
